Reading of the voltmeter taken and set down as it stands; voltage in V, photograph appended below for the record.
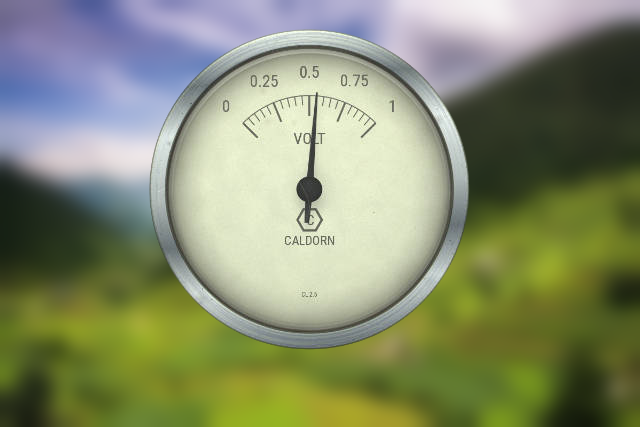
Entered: 0.55 V
